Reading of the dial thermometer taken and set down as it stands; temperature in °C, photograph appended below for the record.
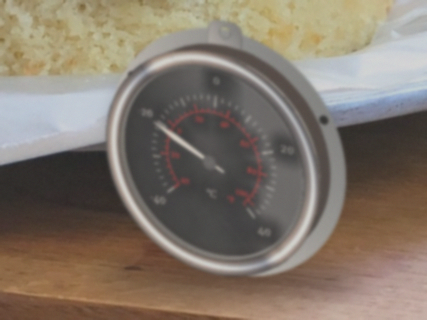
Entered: -20 °C
